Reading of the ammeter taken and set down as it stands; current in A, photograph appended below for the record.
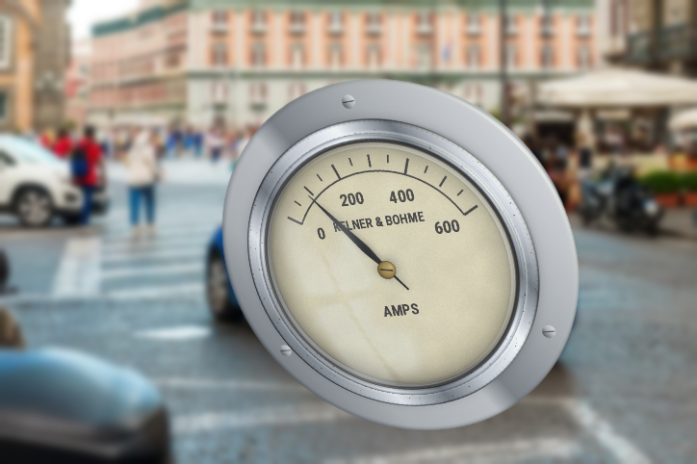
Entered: 100 A
